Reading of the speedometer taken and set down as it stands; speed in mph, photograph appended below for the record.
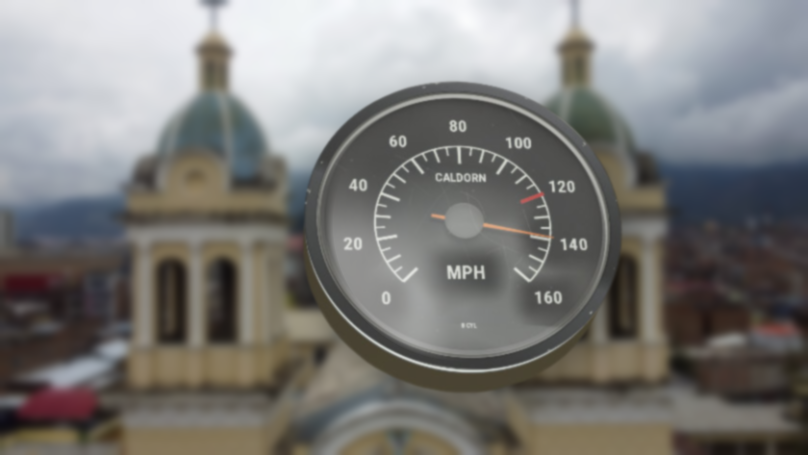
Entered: 140 mph
